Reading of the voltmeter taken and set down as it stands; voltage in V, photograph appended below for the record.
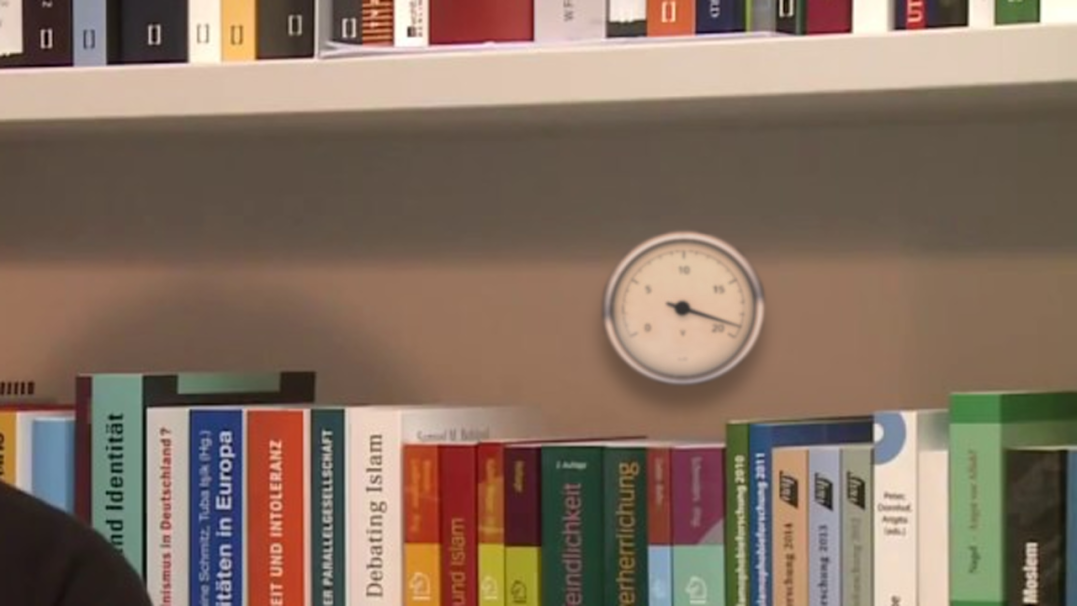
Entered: 19 V
